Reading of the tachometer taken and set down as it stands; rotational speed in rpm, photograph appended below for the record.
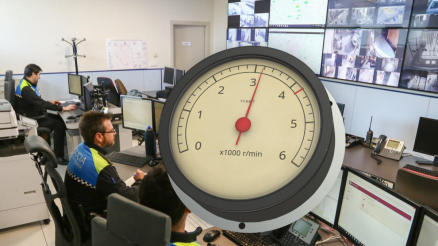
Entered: 3200 rpm
